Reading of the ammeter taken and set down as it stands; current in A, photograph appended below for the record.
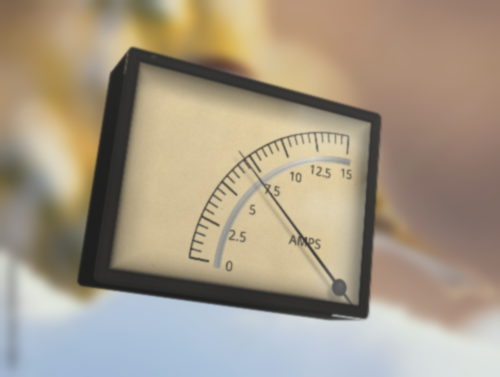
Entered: 7 A
